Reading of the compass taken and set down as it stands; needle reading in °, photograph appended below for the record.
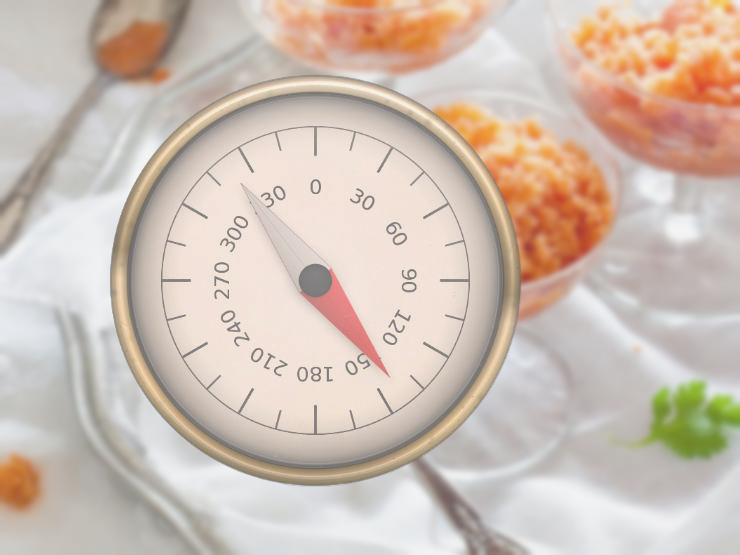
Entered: 142.5 °
